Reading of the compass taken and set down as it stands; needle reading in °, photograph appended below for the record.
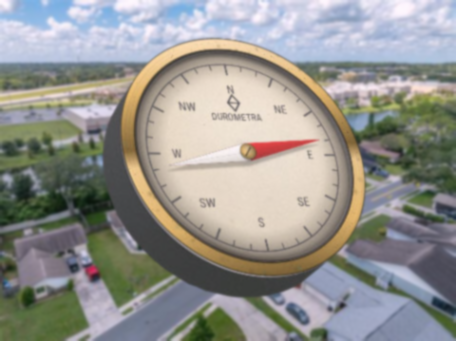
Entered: 80 °
